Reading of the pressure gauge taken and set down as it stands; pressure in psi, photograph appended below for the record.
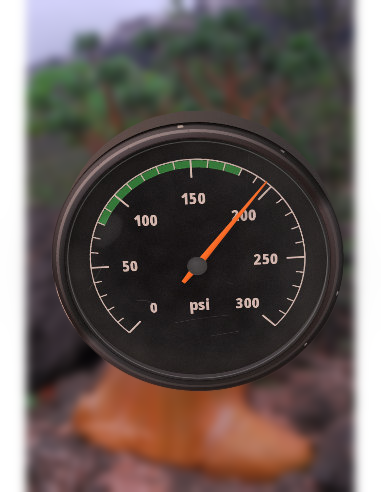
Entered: 195 psi
